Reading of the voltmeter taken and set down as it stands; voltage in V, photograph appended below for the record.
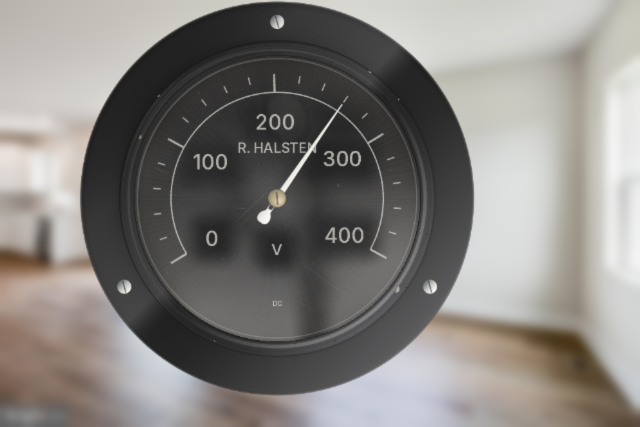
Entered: 260 V
